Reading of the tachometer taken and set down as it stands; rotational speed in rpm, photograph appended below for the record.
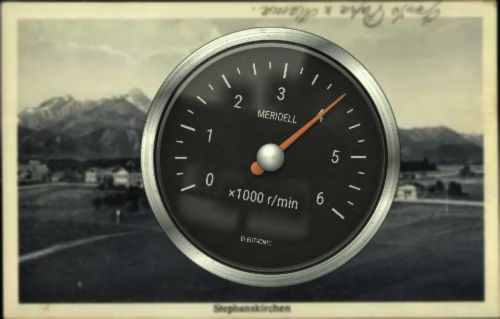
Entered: 4000 rpm
